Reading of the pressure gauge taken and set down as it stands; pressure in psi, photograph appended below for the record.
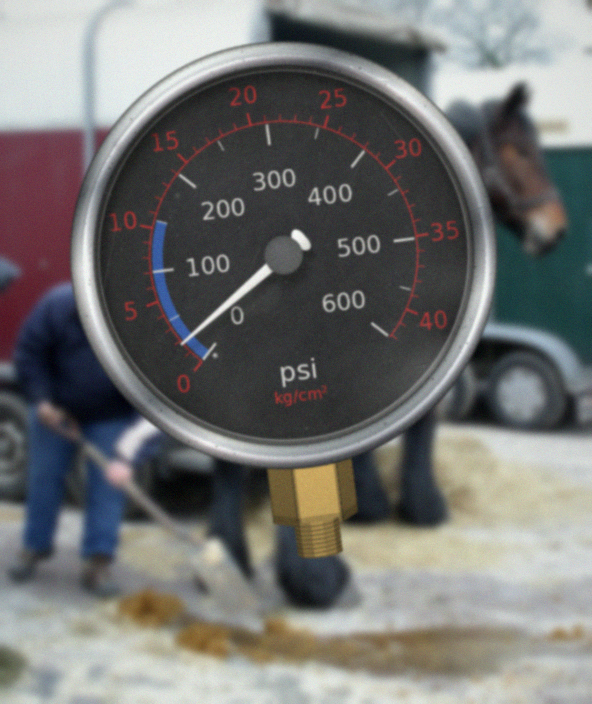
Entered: 25 psi
